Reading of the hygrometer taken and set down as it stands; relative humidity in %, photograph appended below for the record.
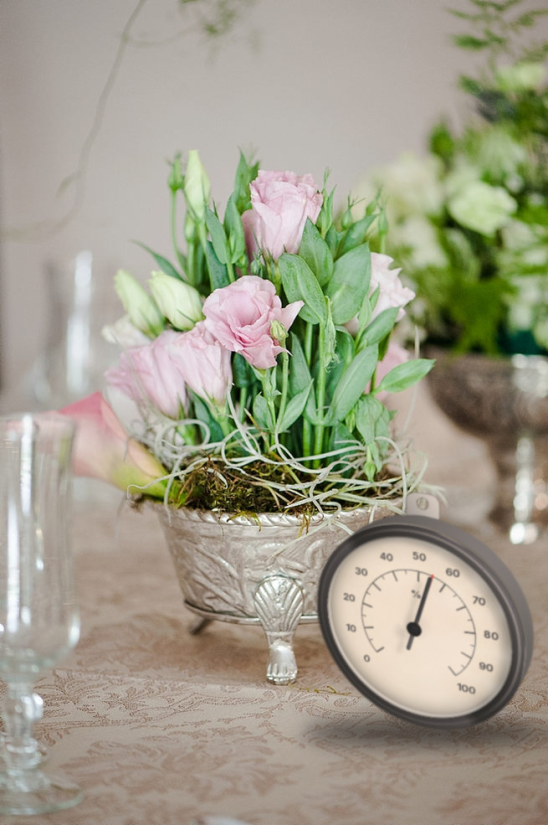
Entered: 55 %
